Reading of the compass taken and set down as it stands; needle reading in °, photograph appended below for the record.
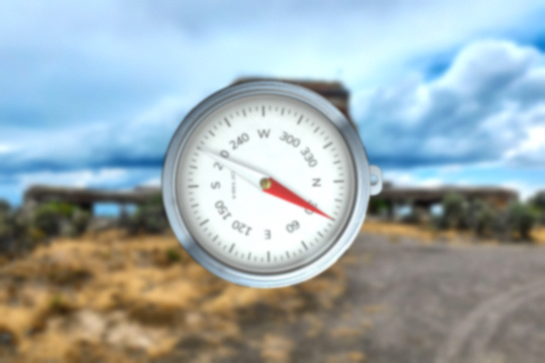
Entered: 30 °
